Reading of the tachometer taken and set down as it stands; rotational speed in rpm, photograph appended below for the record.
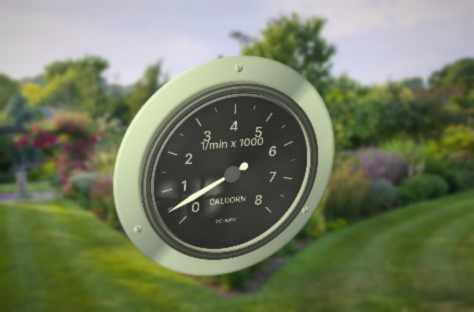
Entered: 500 rpm
